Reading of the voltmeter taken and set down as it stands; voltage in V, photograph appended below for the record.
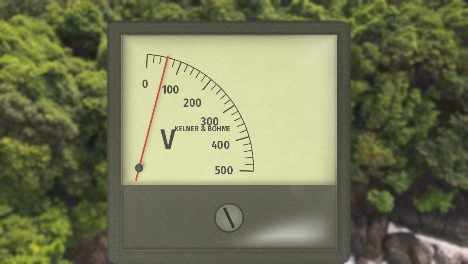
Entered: 60 V
